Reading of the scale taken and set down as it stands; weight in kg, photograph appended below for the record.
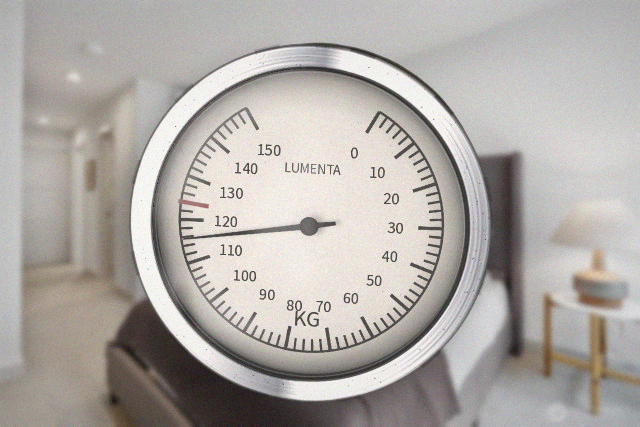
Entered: 116 kg
